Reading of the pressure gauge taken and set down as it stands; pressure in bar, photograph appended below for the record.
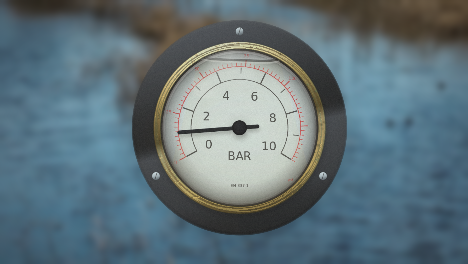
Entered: 1 bar
